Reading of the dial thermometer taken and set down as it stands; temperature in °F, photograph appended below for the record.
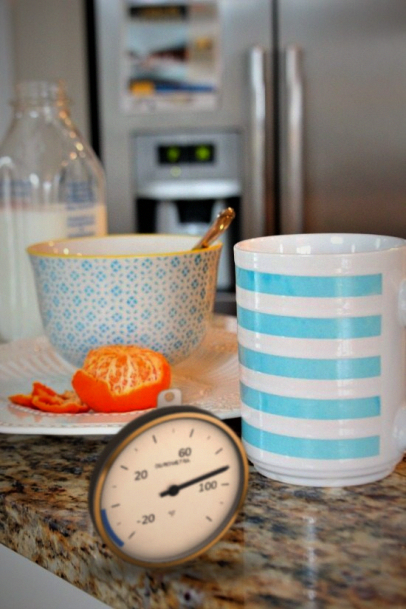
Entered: 90 °F
